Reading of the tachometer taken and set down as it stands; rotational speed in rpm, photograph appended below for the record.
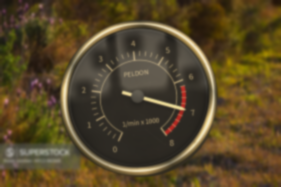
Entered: 7000 rpm
